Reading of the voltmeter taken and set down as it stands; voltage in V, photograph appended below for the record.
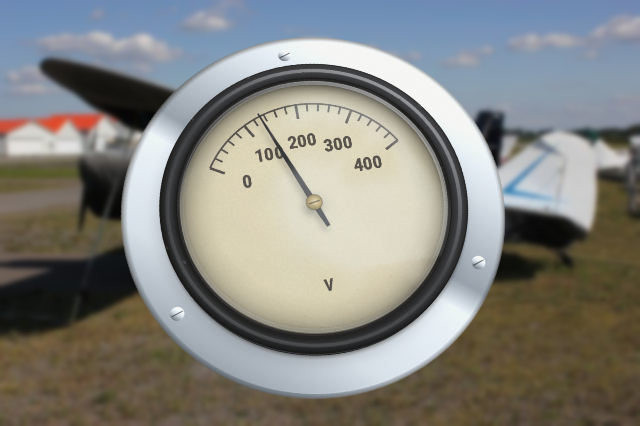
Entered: 130 V
